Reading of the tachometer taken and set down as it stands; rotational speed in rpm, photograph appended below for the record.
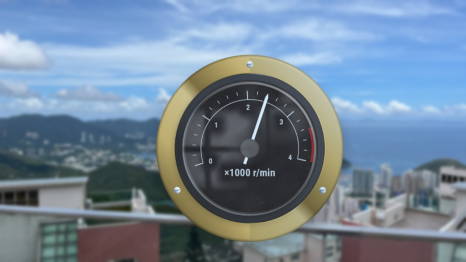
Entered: 2400 rpm
